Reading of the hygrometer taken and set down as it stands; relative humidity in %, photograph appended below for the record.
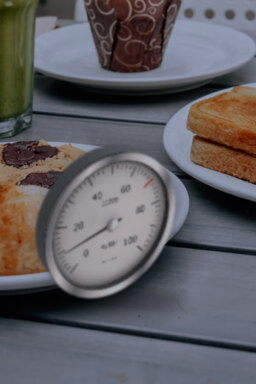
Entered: 10 %
